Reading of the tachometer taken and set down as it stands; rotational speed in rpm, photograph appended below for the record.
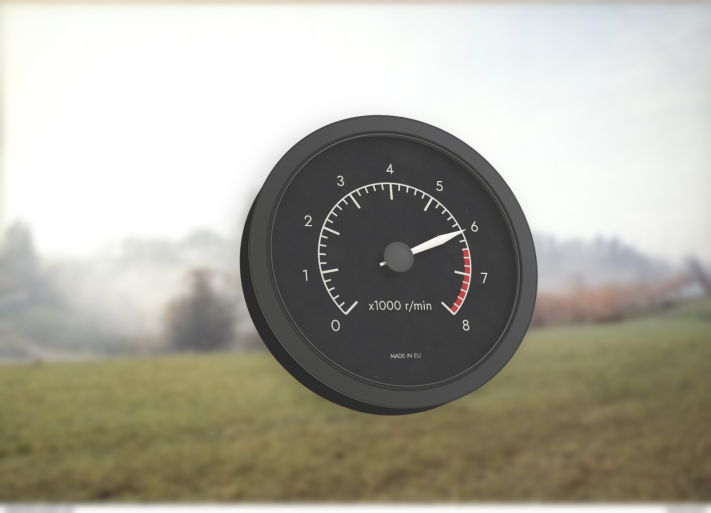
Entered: 6000 rpm
